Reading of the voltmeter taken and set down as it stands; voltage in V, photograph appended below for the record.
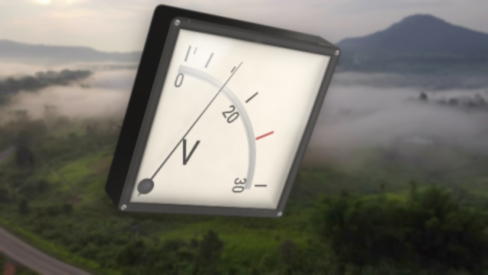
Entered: 15 V
